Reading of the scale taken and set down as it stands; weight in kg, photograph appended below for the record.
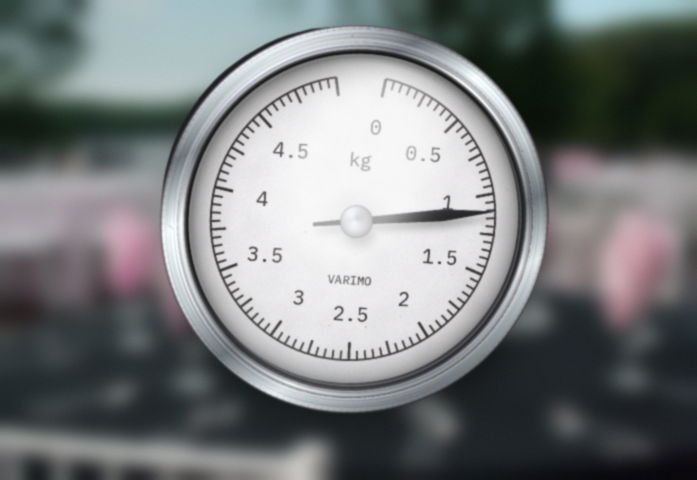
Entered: 1.1 kg
